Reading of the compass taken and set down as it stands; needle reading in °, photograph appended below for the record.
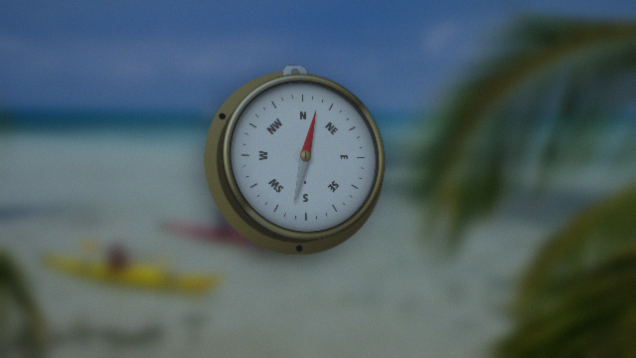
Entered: 15 °
